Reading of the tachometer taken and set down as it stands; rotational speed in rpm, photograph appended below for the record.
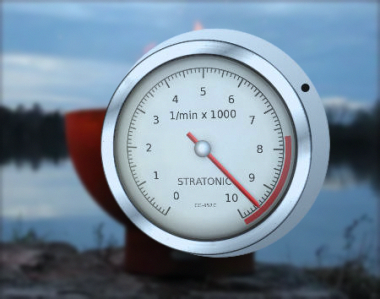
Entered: 9500 rpm
